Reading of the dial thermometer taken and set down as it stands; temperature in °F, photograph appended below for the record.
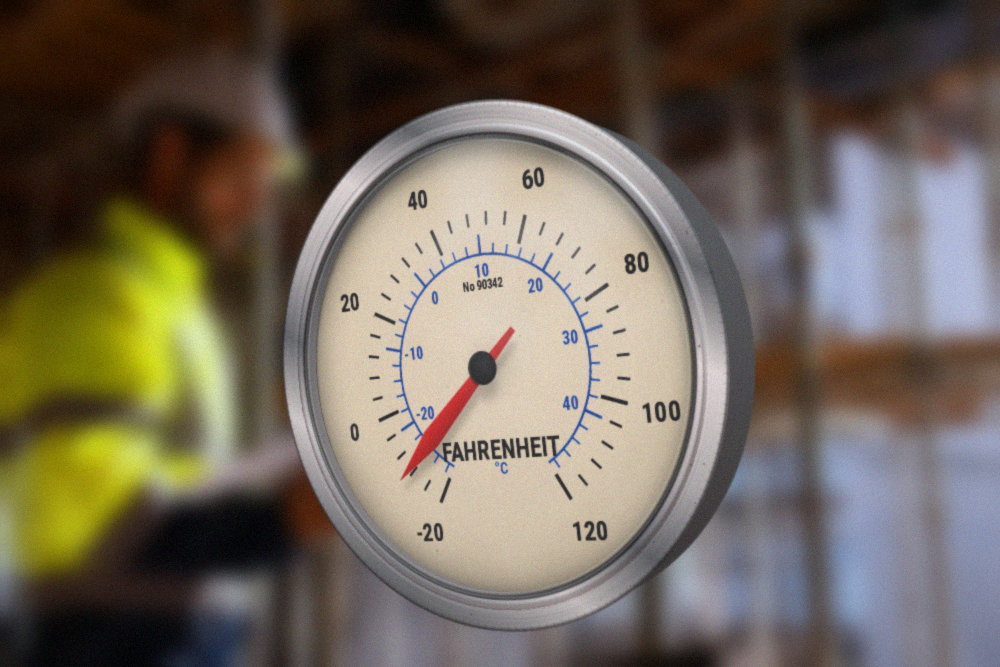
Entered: -12 °F
